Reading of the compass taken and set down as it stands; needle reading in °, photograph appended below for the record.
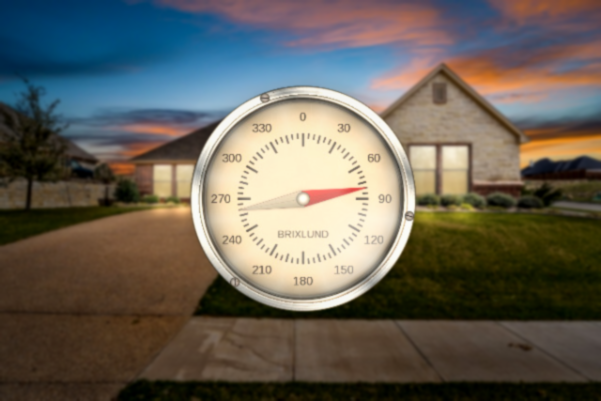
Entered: 80 °
